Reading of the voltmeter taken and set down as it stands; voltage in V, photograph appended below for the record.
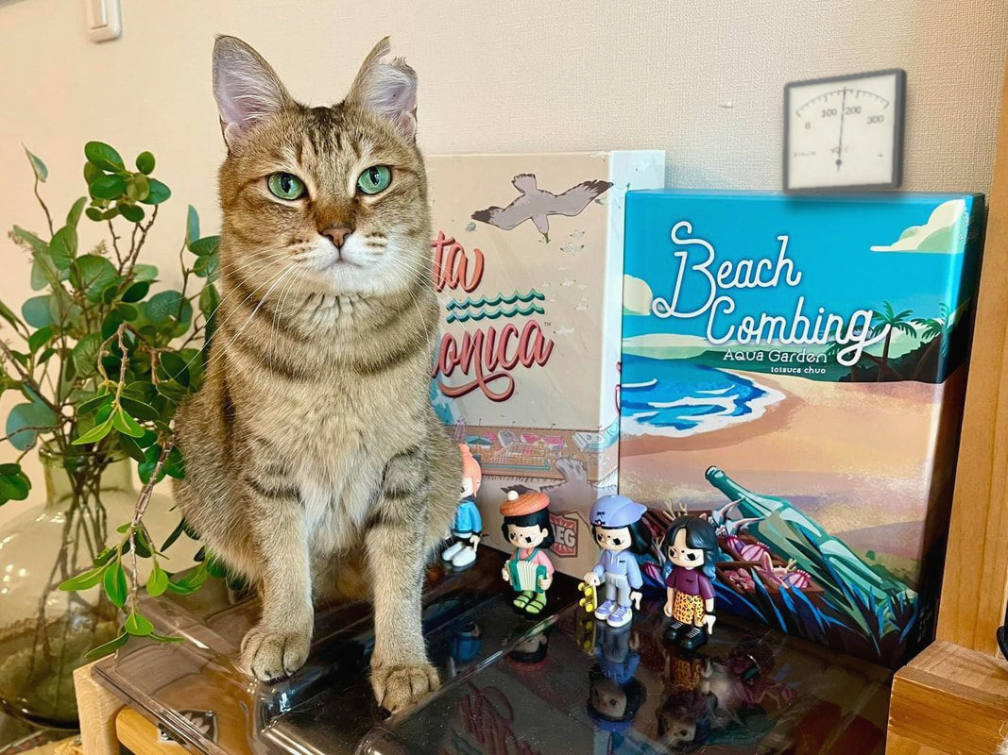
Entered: 160 V
